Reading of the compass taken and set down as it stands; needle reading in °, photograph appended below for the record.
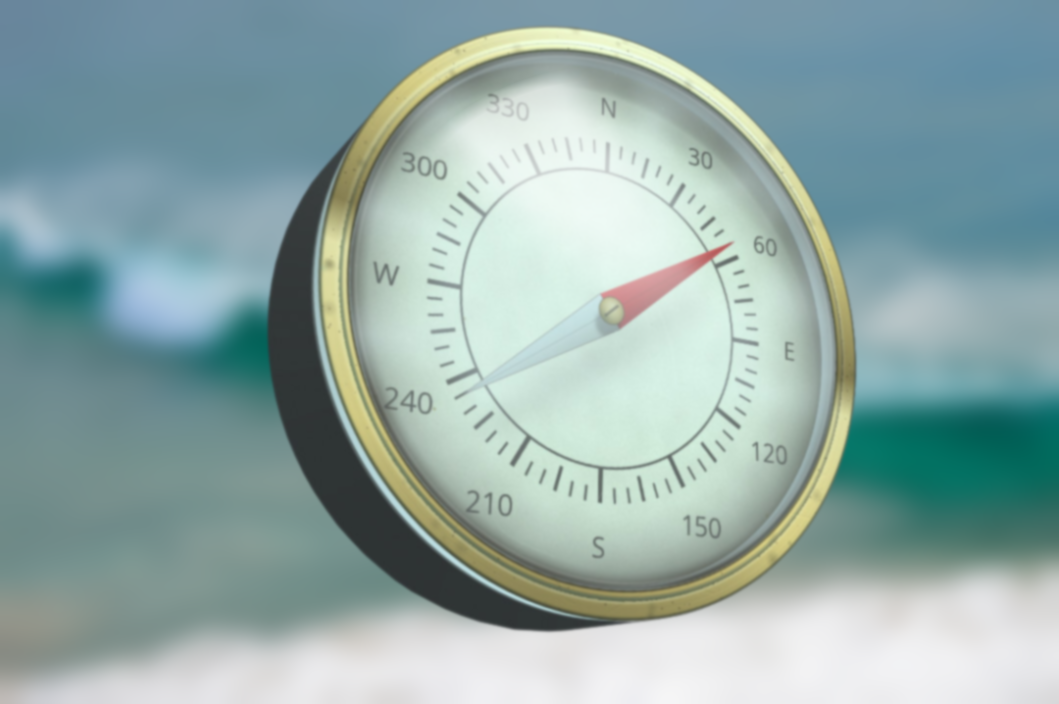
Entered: 55 °
